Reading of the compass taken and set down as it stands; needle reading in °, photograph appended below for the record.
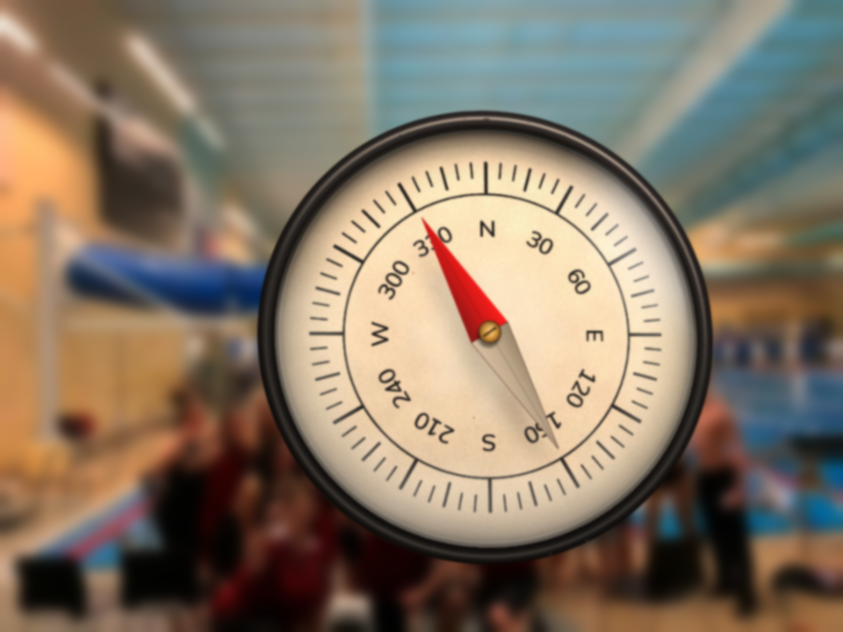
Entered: 330 °
